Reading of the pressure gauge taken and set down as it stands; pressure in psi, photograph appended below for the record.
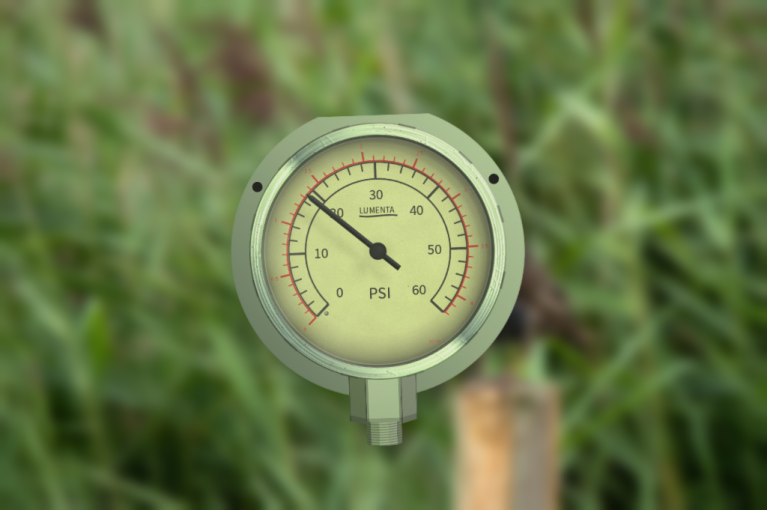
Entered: 19 psi
